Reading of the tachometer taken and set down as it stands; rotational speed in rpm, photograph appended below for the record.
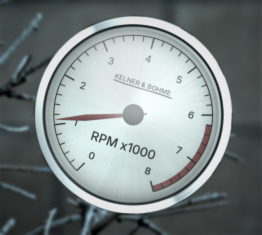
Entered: 1100 rpm
